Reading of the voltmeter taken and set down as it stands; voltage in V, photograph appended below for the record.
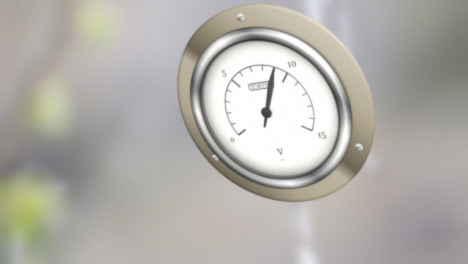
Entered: 9 V
